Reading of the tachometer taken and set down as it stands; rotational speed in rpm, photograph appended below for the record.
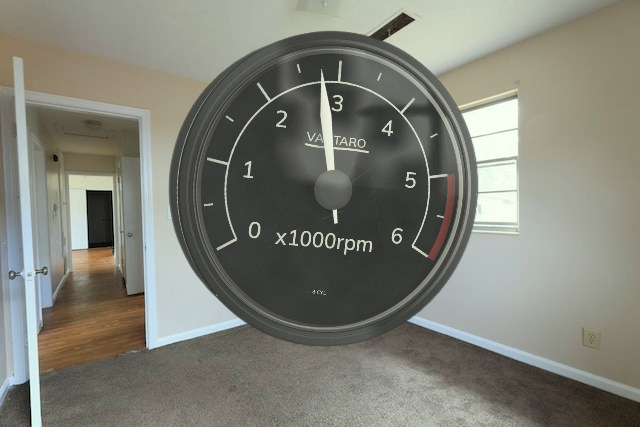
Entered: 2750 rpm
